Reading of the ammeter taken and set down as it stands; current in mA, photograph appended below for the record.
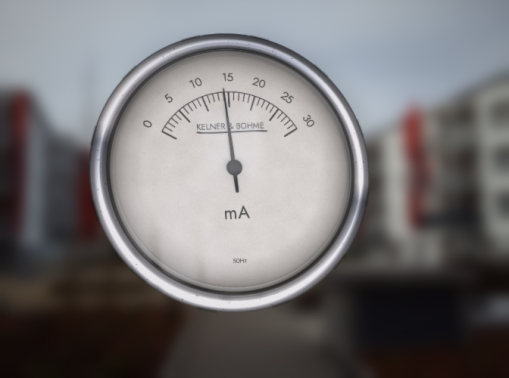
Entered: 14 mA
